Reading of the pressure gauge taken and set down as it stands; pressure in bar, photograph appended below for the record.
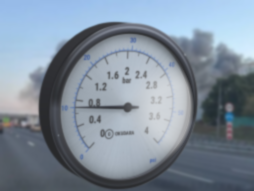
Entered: 0.7 bar
